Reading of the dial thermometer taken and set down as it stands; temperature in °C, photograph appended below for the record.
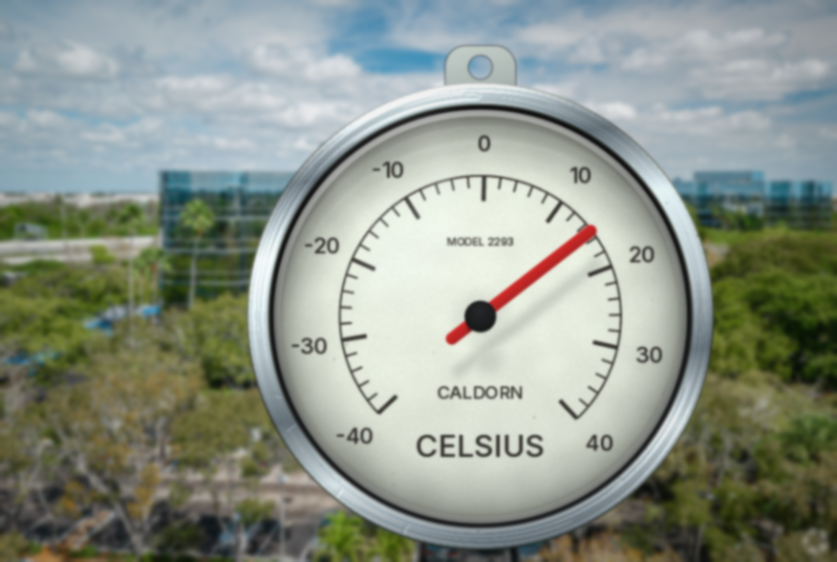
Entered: 15 °C
